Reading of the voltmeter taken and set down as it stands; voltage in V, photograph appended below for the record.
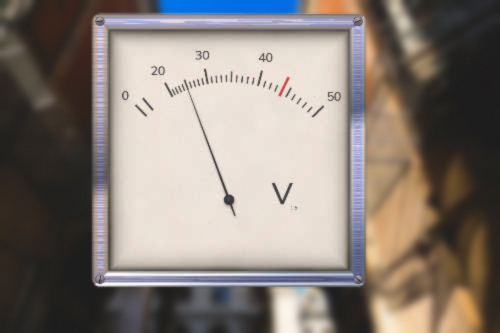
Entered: 25 V
